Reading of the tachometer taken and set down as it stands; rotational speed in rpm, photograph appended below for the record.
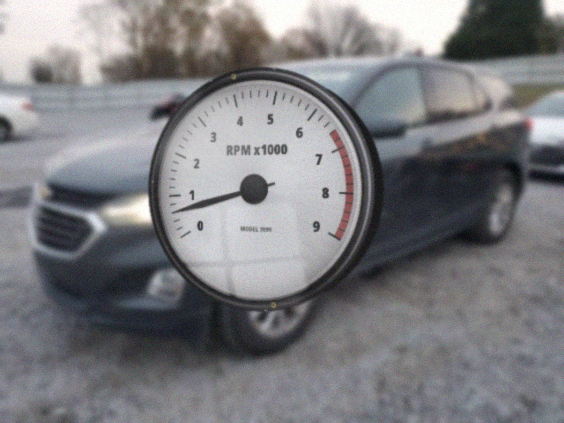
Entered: 600 rpm
